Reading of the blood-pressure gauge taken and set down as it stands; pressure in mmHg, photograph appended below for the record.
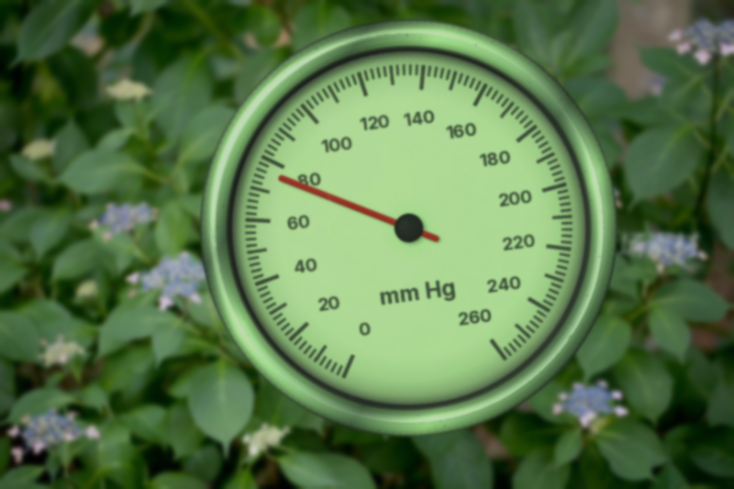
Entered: 76 mmHg
